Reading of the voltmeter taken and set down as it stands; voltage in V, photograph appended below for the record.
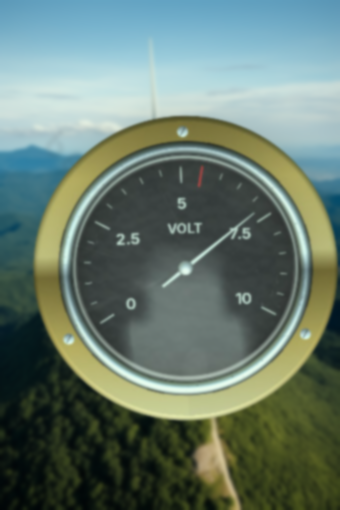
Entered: 7.25 V
